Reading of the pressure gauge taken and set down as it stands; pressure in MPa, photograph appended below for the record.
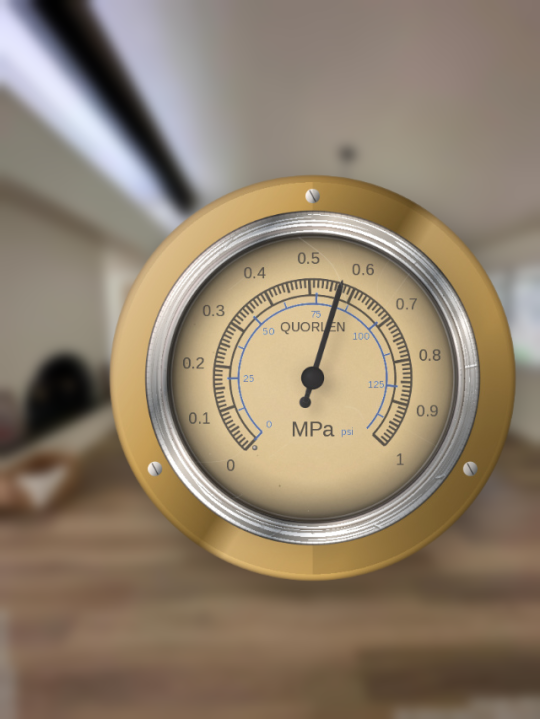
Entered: 0.57 MPa
